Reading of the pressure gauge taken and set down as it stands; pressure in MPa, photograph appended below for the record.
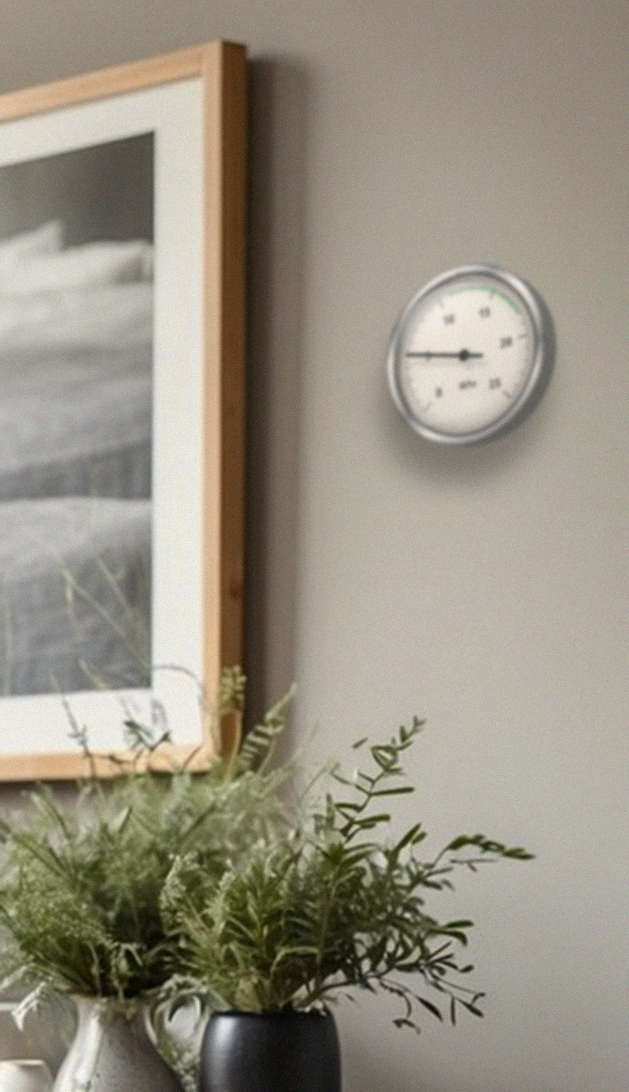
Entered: 5 MPa
